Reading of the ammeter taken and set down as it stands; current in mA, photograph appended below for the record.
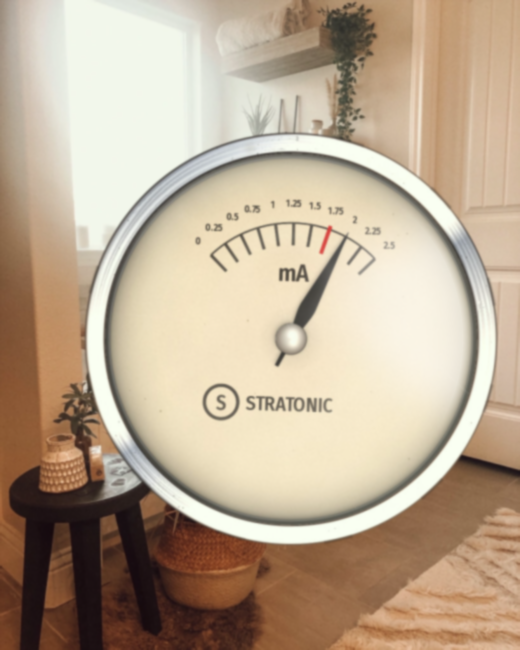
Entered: 2 mA
